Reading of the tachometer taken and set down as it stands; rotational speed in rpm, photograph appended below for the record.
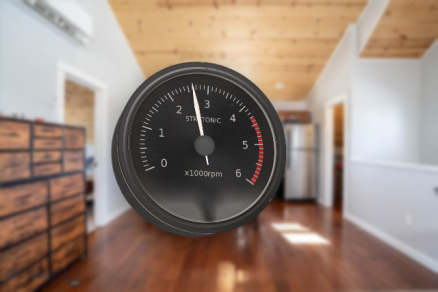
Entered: 2600 rpm
